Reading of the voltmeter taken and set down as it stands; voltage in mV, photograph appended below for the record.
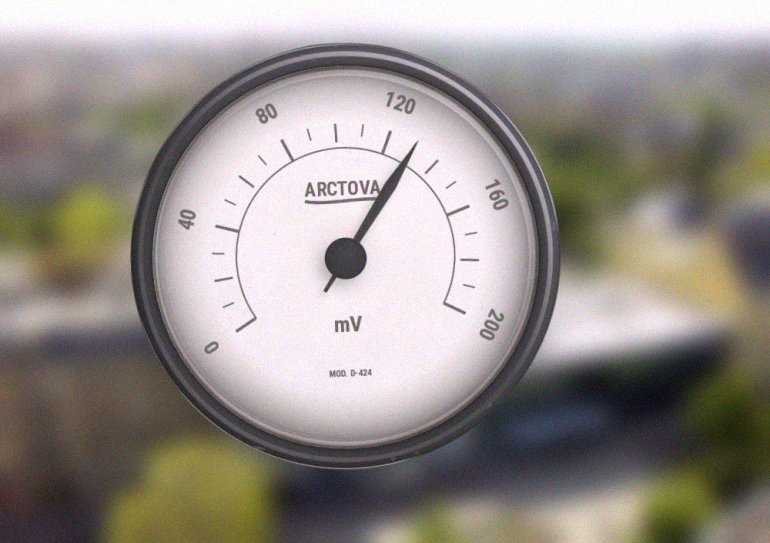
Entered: 130 mV
